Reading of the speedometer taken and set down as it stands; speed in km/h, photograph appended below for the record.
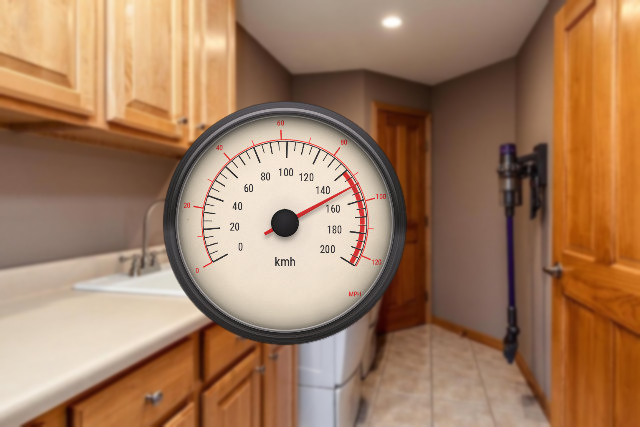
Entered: 150 km/h
